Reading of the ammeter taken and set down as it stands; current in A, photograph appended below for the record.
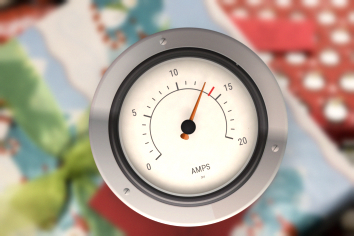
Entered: 13 A
